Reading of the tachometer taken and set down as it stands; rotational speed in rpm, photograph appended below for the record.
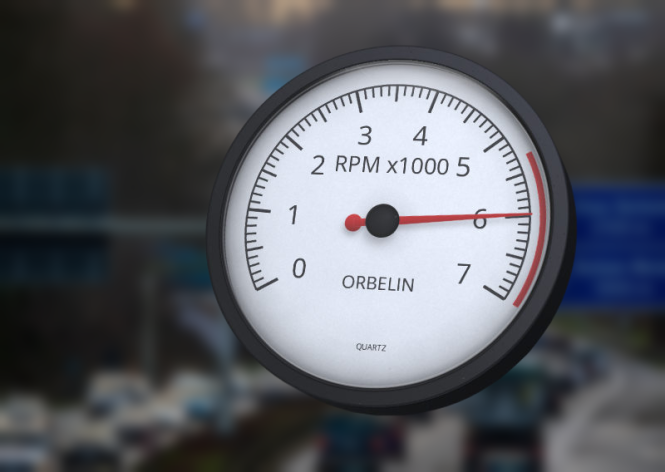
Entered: 6000 rpm
